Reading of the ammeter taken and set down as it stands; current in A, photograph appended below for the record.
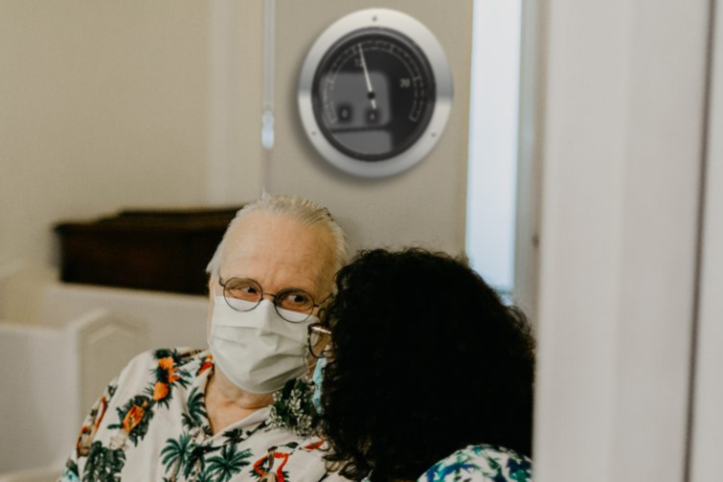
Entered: 11 A
